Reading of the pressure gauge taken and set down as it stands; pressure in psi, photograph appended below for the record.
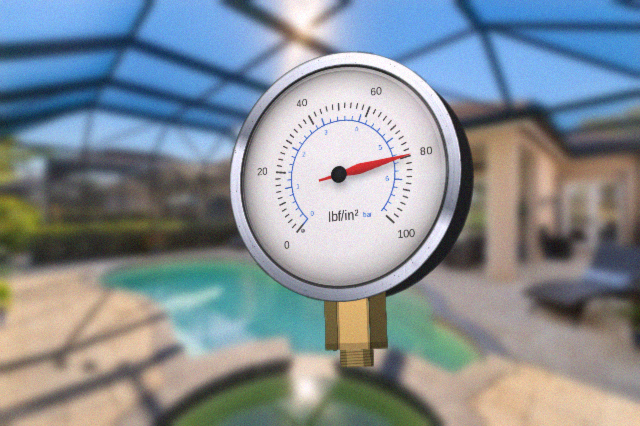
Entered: 80 psi
